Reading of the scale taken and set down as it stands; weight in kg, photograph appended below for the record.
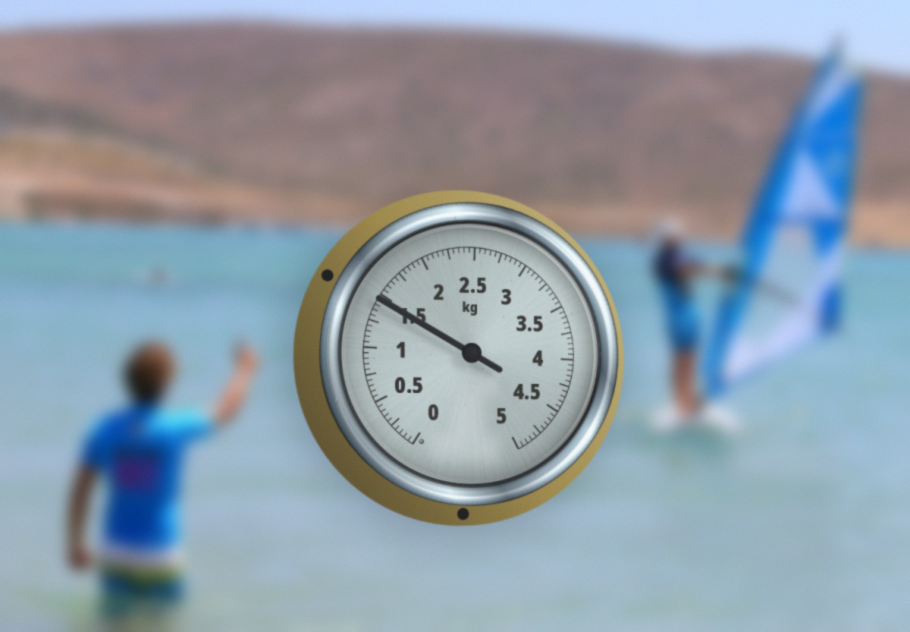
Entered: 1.45 kg
